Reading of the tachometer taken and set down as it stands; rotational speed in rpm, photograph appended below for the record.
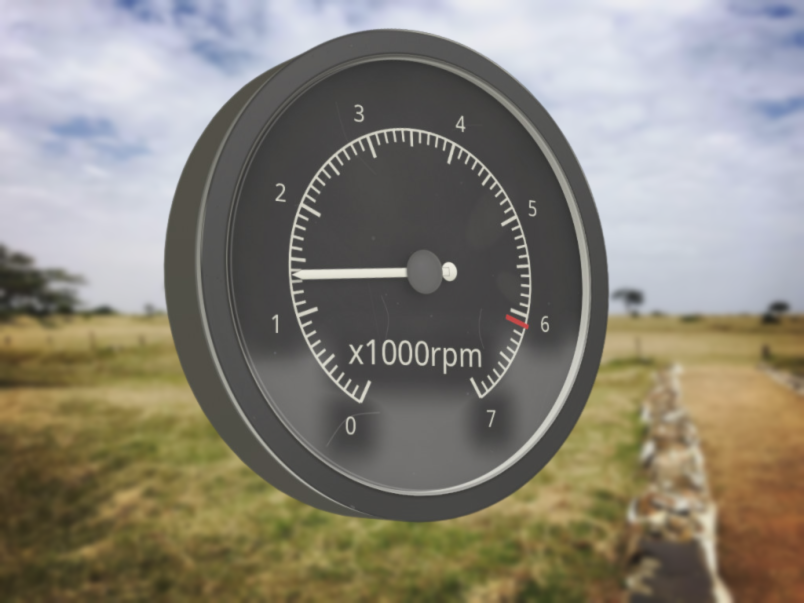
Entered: 1350 rpm
